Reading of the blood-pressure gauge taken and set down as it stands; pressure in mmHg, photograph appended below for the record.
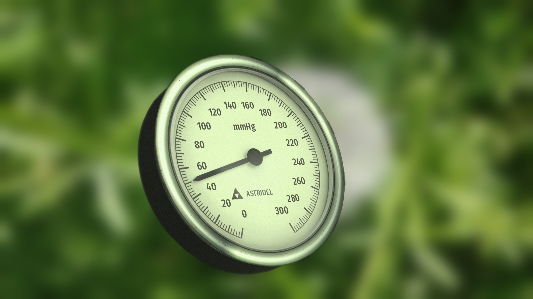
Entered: 50 mmHg
